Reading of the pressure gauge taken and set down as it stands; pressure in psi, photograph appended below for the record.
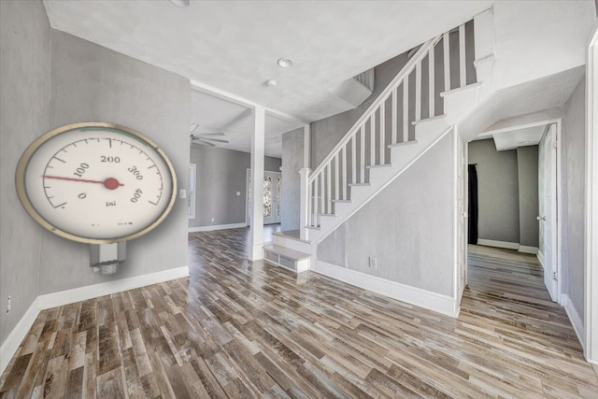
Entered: 60 psi
